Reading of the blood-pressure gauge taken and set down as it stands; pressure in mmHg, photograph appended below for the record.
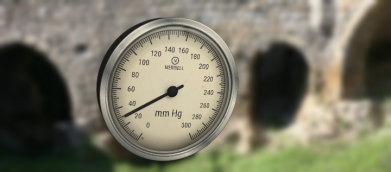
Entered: 30 mmHg
